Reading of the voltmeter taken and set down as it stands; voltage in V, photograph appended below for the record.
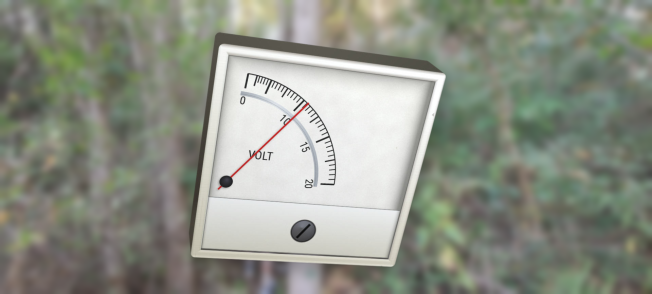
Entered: 10.5 V
